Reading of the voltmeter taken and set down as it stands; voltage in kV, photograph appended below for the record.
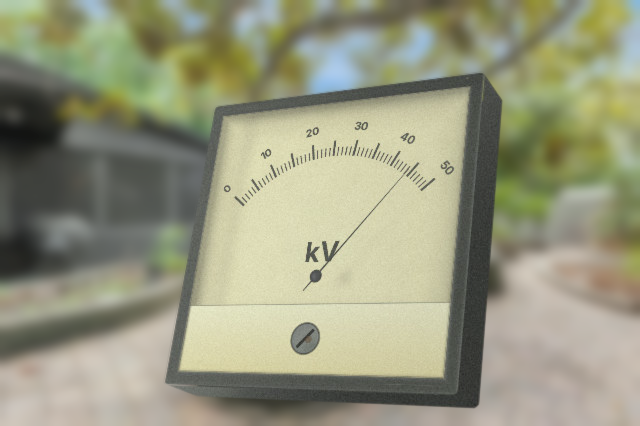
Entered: 45 kV
